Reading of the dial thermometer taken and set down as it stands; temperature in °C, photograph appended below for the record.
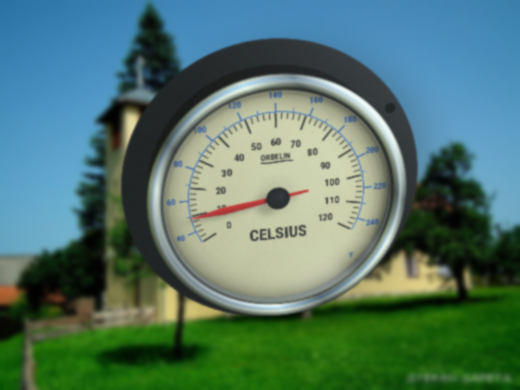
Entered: 10 °C
